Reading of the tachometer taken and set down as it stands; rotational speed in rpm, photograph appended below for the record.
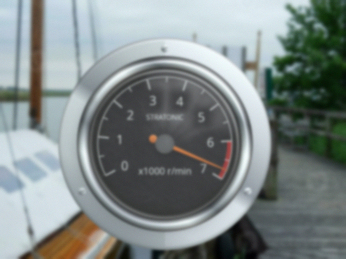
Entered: 6750 rpm
